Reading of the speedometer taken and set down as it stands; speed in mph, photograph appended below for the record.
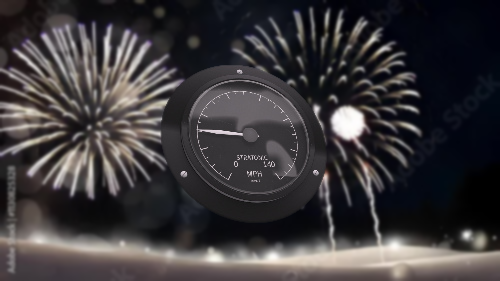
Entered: 30 mph
